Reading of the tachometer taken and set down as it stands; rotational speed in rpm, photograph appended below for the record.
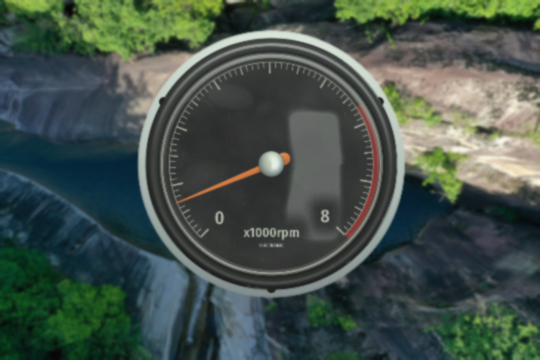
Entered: 700 rpm
